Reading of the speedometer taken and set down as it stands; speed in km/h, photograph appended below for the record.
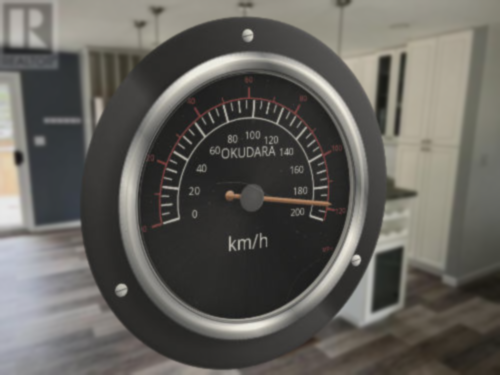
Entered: 190 km/h
